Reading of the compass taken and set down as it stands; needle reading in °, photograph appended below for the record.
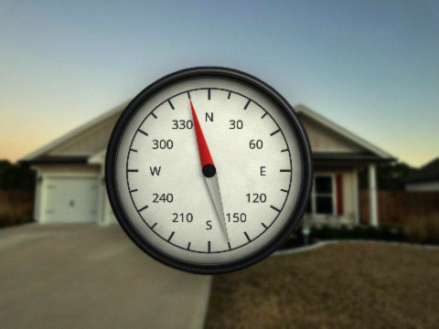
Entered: 345 °
